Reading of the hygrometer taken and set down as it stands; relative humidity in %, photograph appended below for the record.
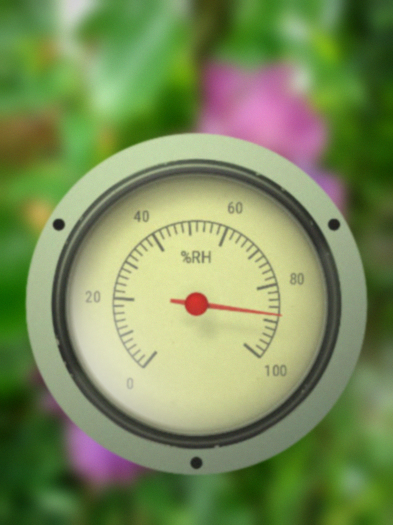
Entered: 88 %
